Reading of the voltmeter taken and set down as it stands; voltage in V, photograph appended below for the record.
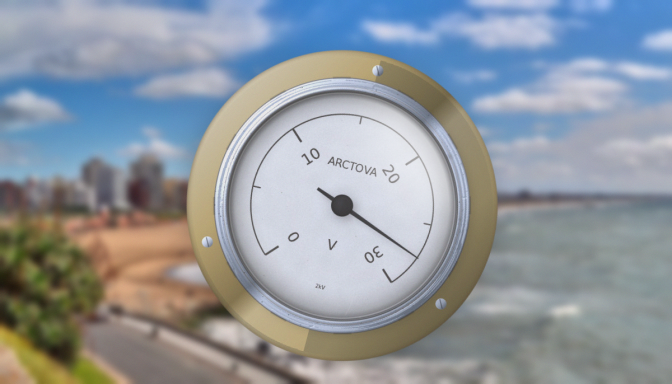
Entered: 27.5 V
